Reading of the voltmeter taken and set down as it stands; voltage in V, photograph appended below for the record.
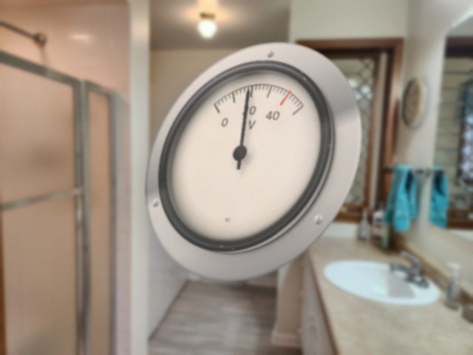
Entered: 20 V
